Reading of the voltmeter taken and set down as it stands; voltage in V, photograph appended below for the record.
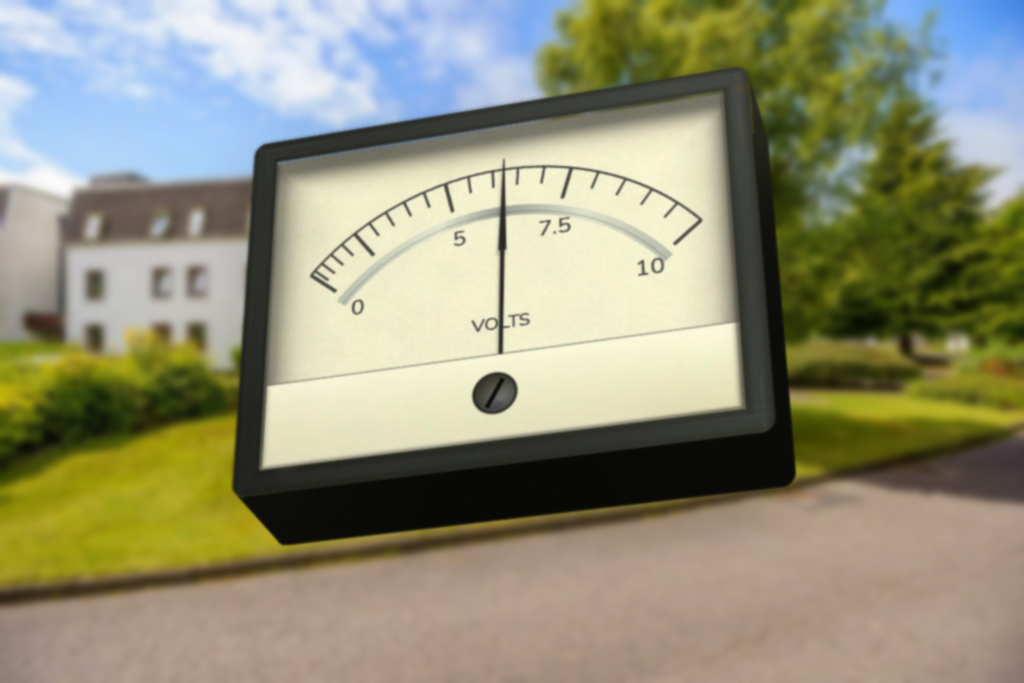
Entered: 6.25 V
